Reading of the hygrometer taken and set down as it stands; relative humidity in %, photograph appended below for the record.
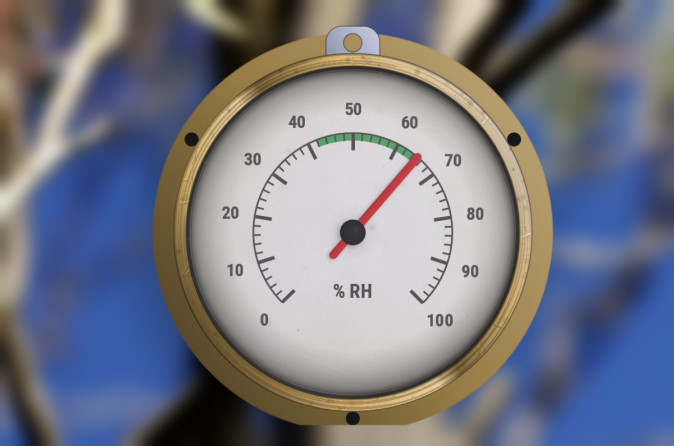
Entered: 65 %
